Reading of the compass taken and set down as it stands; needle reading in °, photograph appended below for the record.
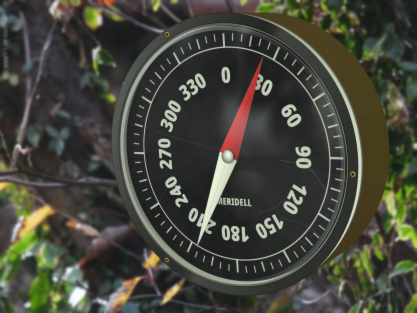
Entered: 25 °
